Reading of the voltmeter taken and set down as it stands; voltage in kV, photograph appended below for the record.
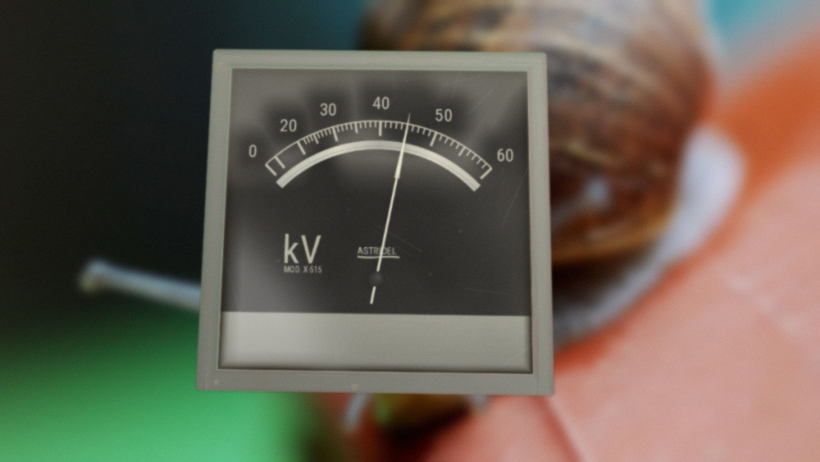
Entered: 45 kV
